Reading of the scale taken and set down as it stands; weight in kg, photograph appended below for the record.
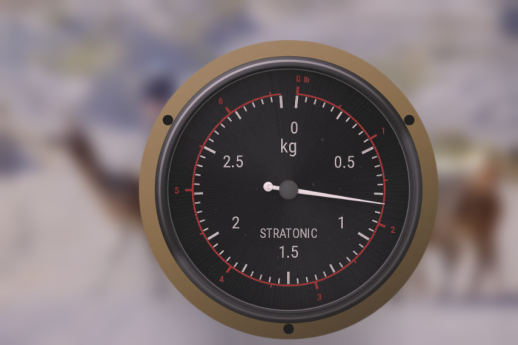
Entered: 0.8 kg
